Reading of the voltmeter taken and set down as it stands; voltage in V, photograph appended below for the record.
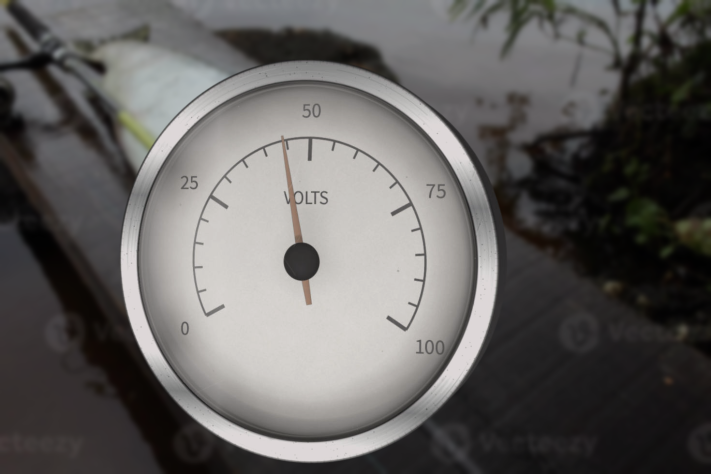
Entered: 45 V
